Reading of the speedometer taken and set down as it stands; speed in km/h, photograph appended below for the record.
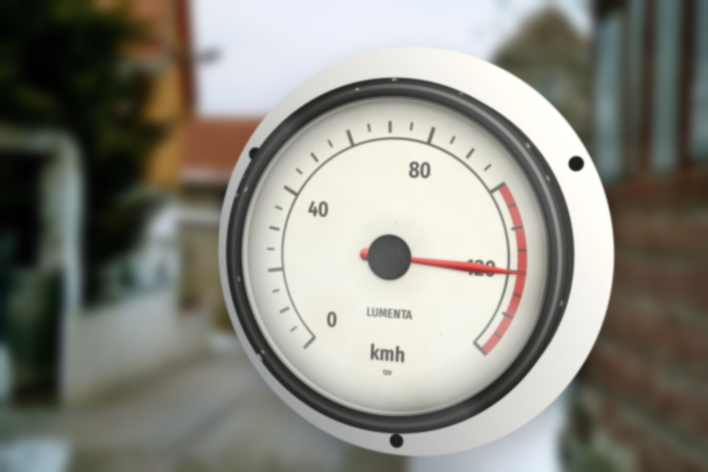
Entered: 120 km/h
